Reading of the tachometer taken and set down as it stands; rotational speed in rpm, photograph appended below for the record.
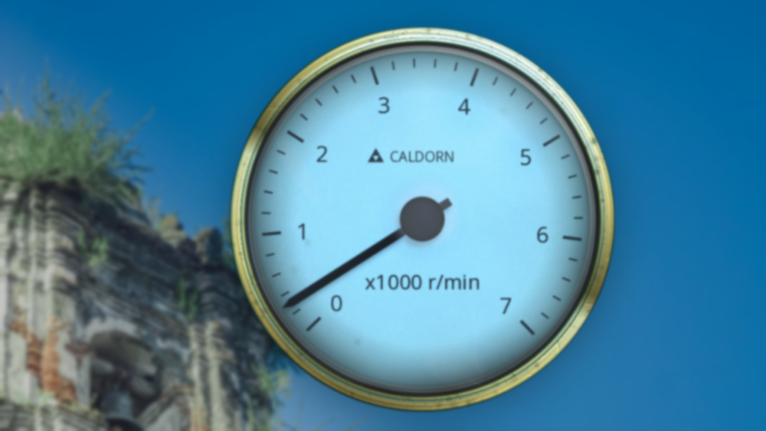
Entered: 300 rpm
